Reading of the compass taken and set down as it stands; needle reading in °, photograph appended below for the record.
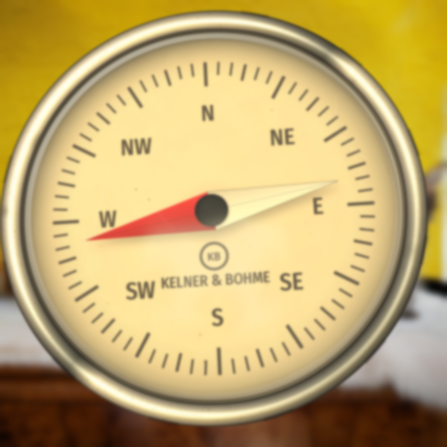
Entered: 260 °
